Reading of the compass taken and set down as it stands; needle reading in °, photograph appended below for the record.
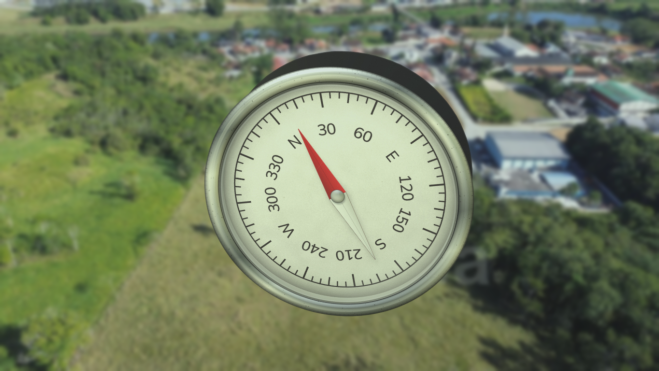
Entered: 10 °
